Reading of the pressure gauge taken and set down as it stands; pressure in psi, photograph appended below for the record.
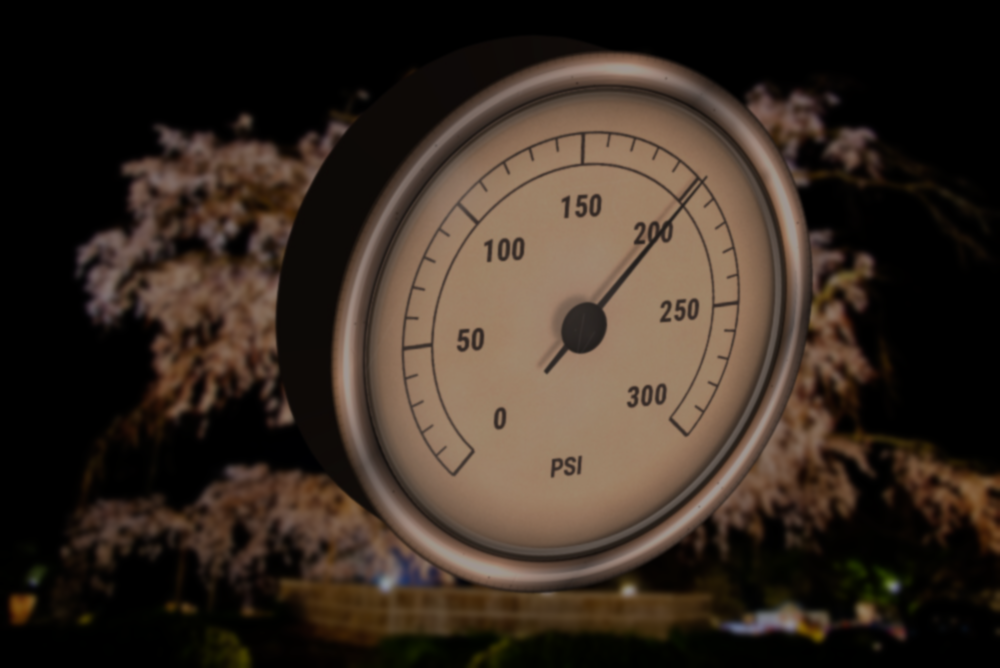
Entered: 200 psi
